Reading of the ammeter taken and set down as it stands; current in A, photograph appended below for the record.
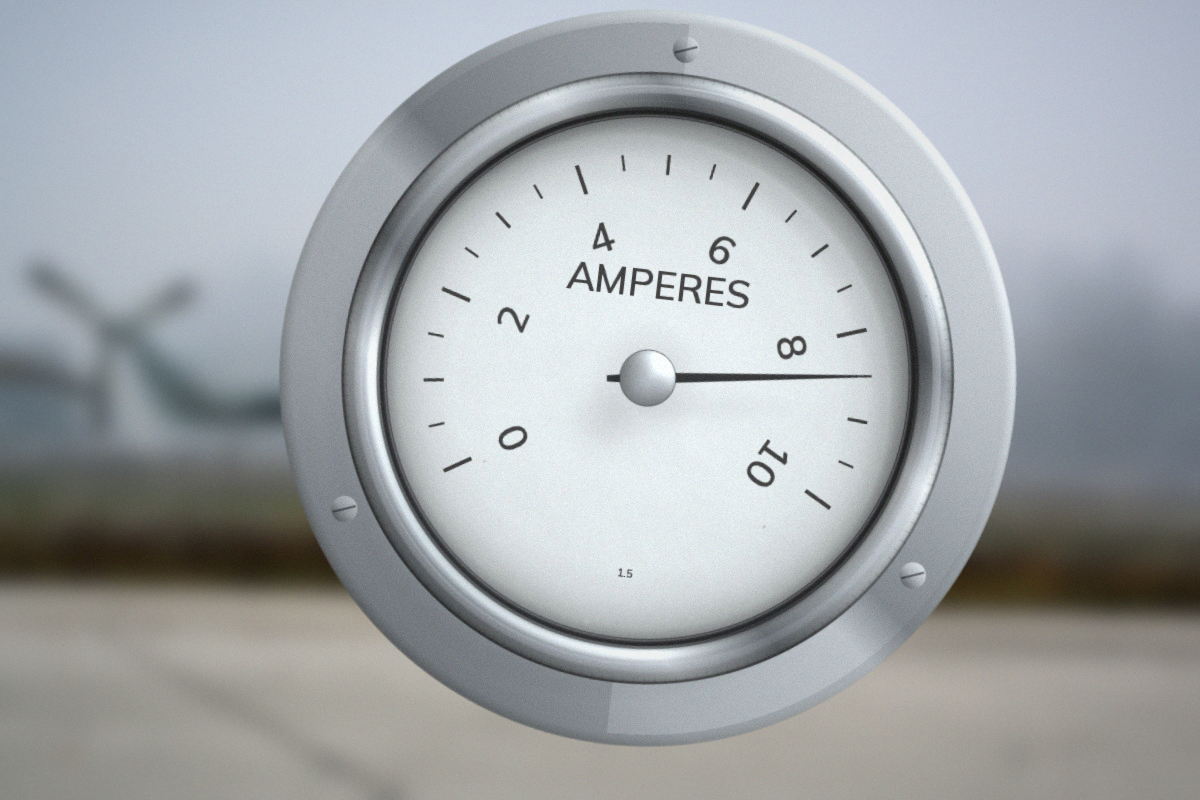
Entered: 8.5 A
